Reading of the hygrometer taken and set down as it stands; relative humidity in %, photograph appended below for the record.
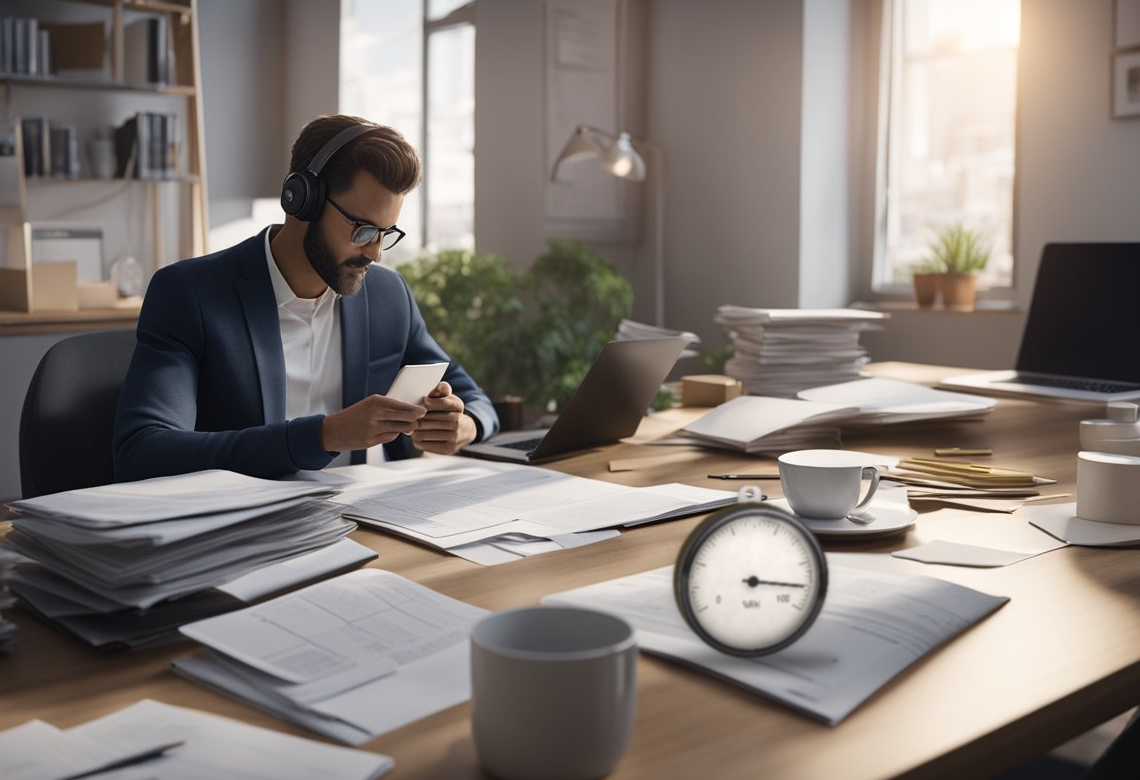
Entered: 90 %
